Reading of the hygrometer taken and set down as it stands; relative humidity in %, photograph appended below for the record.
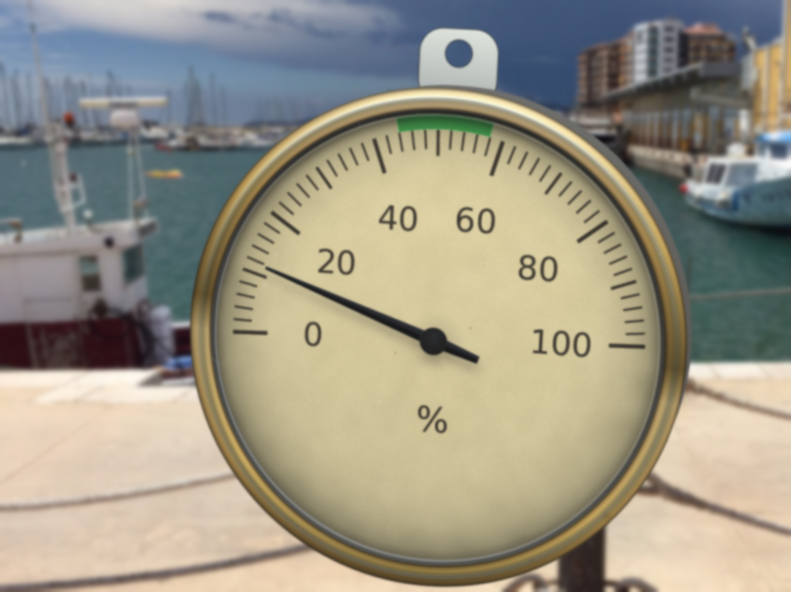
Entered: 12 %
